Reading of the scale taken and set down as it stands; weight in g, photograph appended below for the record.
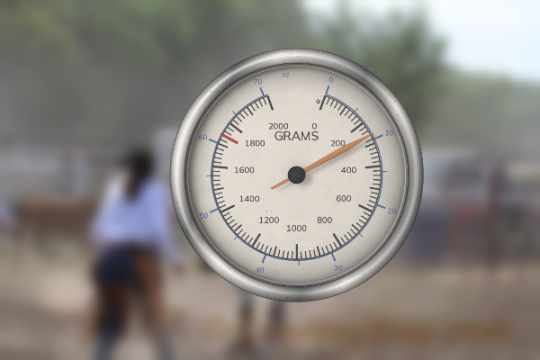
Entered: 260 g
